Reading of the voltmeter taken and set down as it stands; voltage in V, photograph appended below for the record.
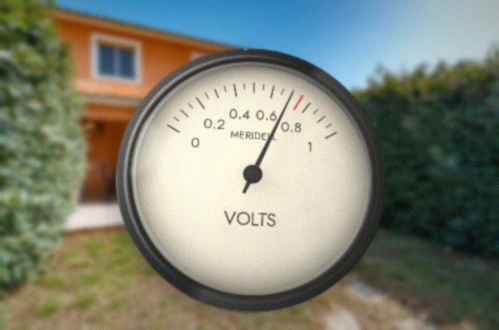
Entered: 0.7 V
